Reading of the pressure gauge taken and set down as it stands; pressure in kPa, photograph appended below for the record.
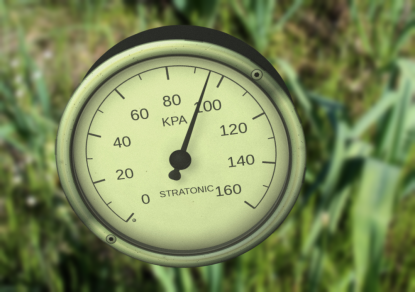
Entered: 95 kPa
